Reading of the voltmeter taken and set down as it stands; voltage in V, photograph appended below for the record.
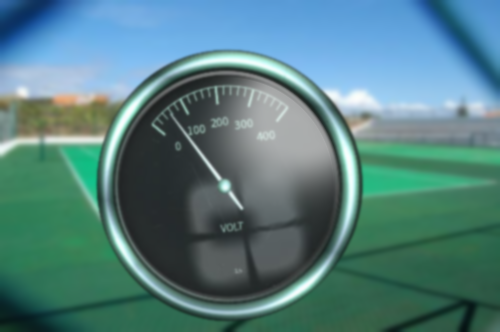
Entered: 60 V
